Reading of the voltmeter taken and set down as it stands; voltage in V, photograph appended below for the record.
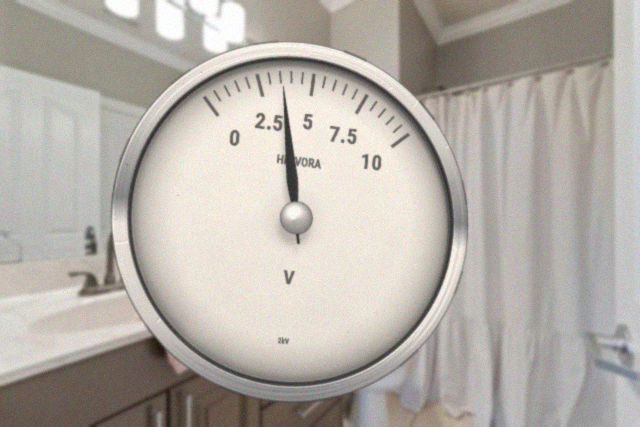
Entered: 3.5 V
